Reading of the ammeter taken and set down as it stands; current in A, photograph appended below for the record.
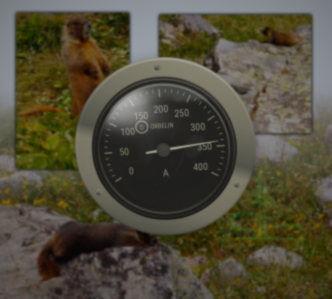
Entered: 340 A
